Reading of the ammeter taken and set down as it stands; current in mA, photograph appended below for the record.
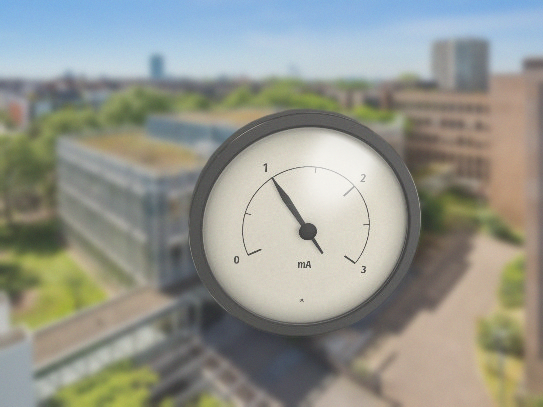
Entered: 1 mA
